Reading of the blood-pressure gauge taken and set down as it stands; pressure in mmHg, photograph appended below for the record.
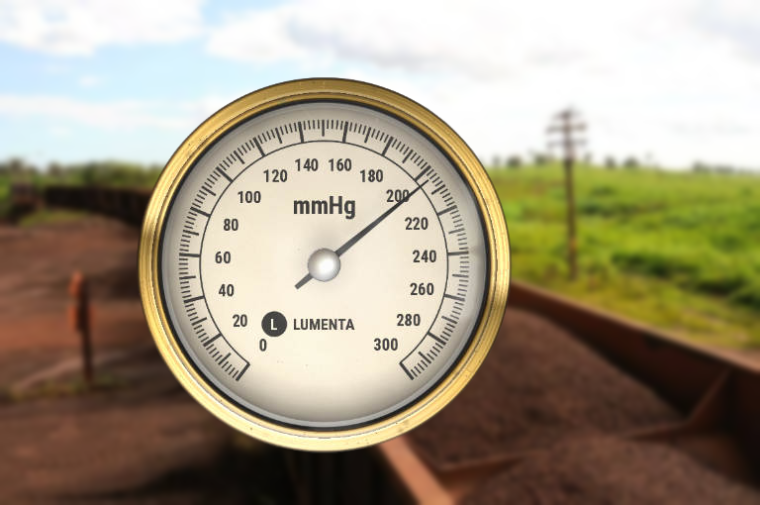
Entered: 204 mmHg
